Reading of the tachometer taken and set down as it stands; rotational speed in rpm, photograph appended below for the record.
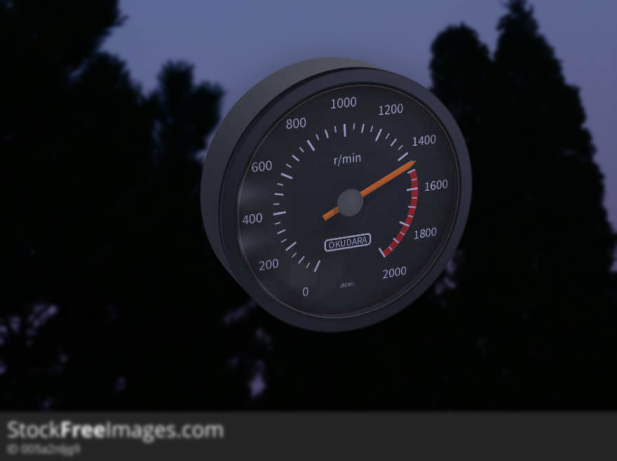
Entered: 1450 rpm
